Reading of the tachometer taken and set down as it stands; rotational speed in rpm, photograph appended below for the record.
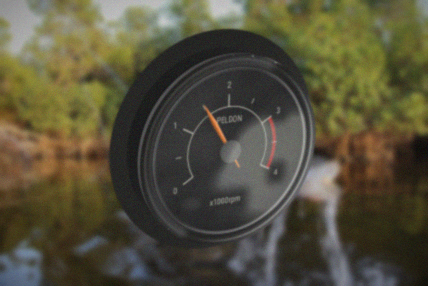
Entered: 1500 rpm
